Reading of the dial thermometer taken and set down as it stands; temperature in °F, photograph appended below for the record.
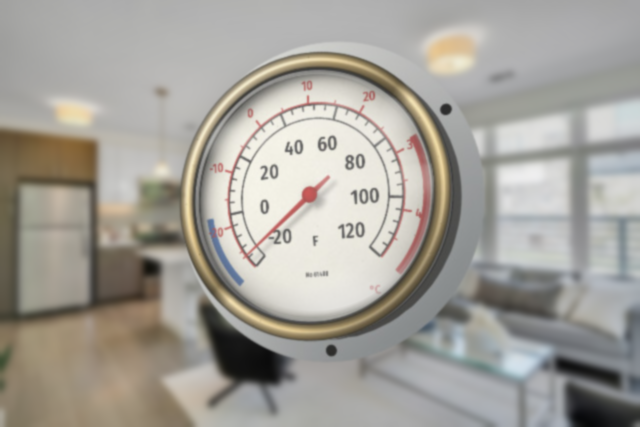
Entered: -16 °F
